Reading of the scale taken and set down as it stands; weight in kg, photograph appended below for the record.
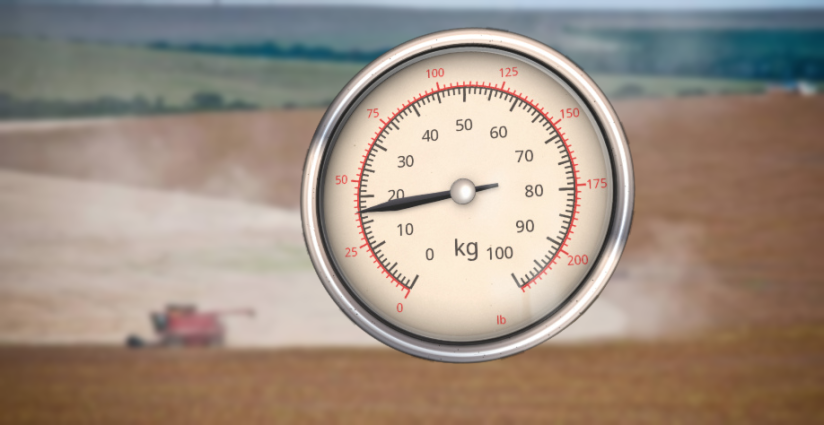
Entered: 17 kg
